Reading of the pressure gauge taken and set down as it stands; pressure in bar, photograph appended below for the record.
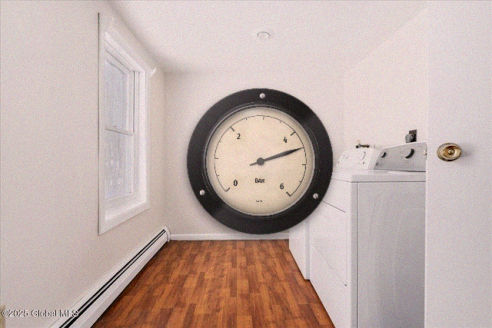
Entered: 4.5 bar
